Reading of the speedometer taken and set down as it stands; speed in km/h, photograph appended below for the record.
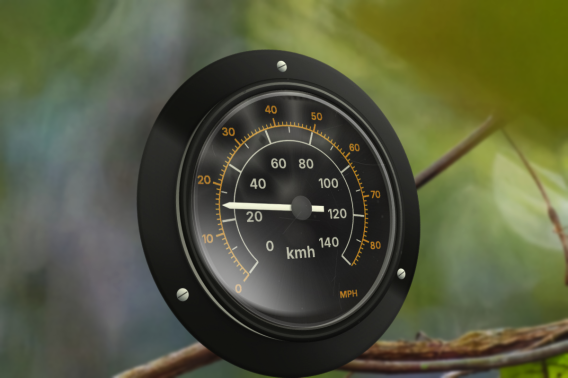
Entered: 25 km/h
